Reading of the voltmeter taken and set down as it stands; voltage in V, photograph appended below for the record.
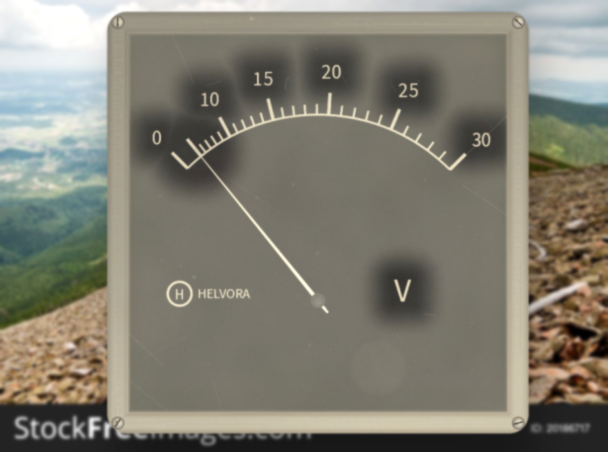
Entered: 5 V
